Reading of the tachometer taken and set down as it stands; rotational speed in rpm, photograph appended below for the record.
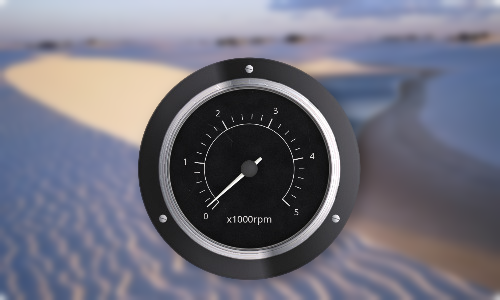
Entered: 100 rpm
